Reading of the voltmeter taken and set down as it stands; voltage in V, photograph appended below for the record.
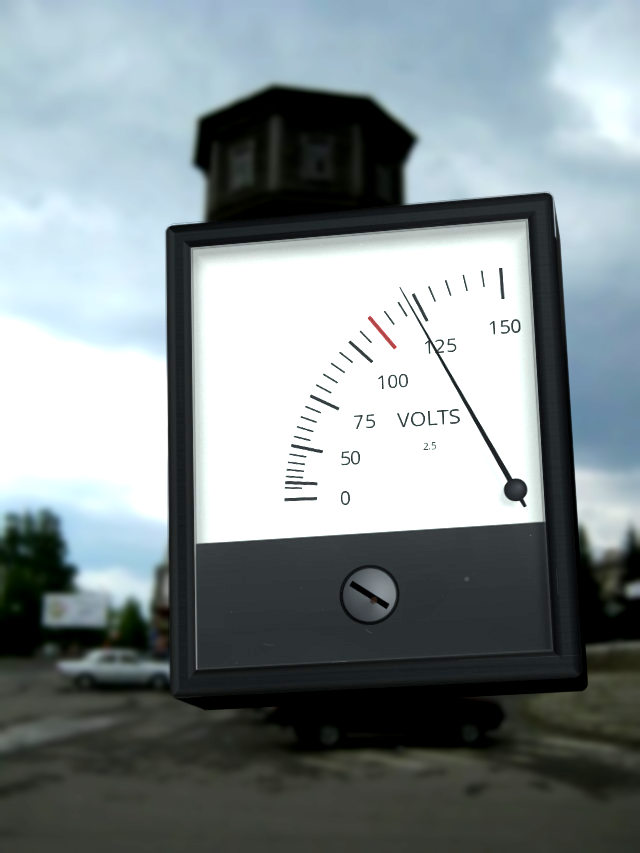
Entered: 122.5 V
